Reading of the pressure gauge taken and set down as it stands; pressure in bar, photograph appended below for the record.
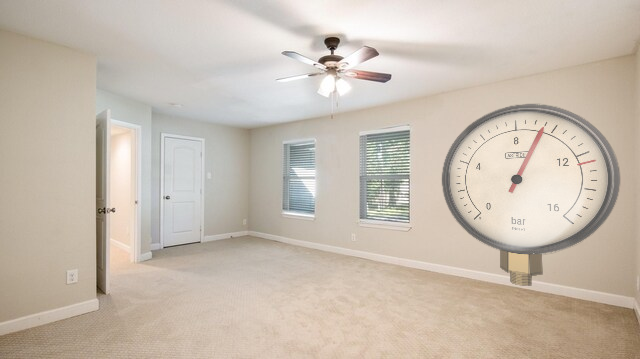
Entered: 9.5 bar
